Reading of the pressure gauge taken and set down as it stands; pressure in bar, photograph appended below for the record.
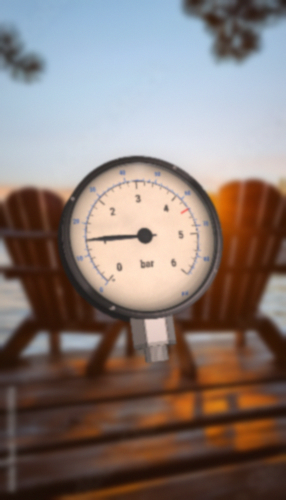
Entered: 1 bar
